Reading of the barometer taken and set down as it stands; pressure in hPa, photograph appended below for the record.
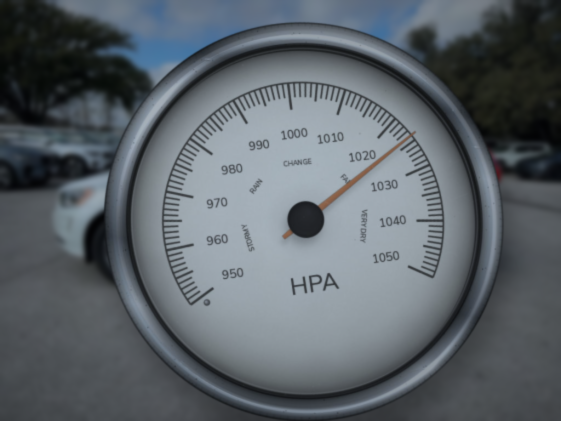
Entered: 1024 hPa
